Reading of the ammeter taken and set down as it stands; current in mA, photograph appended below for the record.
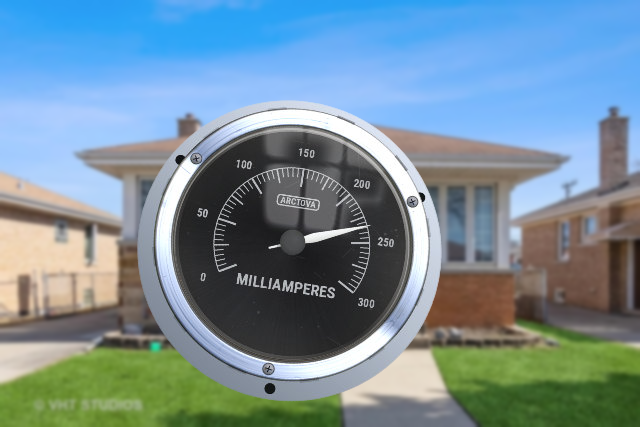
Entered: 235 mA
